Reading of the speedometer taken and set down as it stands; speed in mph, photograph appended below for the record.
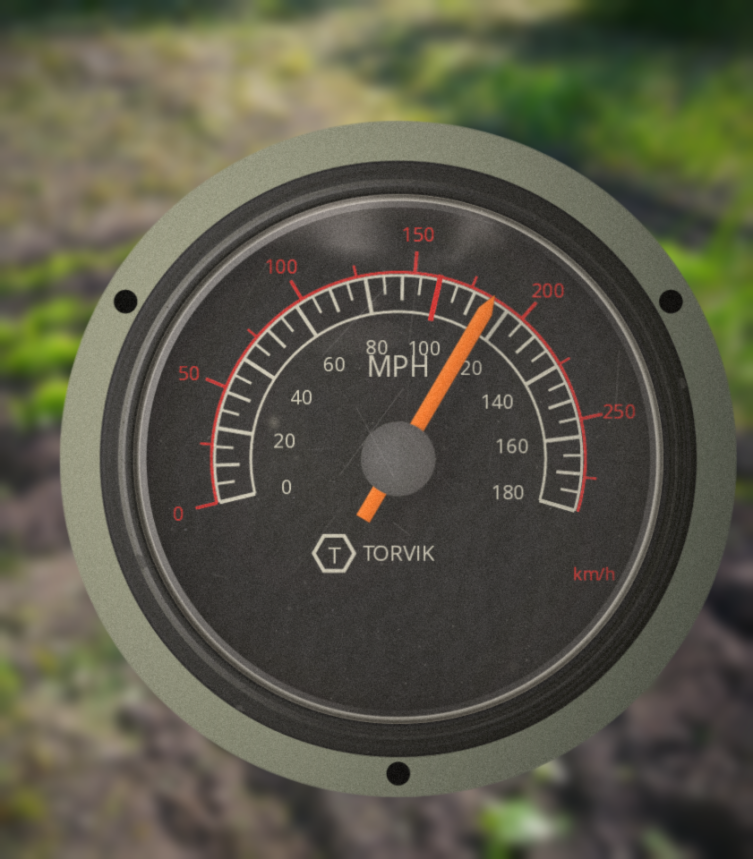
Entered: 115 mph
